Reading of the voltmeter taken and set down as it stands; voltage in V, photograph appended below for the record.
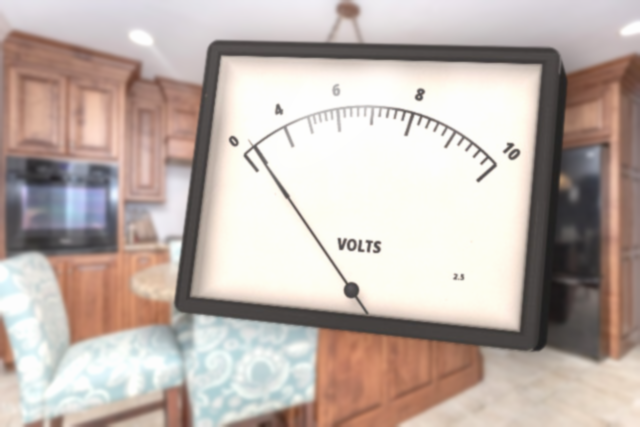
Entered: 2 V
